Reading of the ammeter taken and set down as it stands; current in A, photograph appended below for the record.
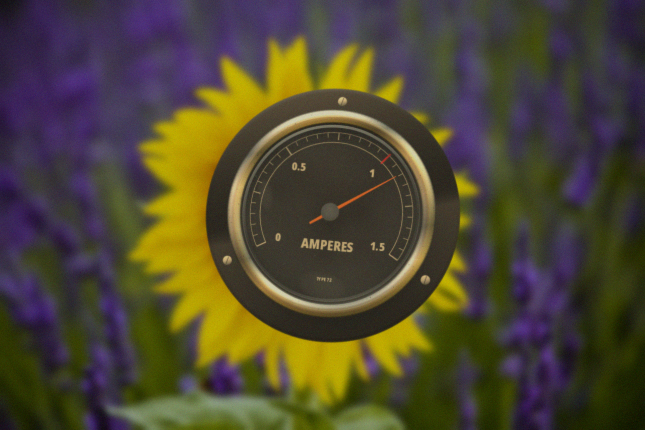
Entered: 1.1 A
